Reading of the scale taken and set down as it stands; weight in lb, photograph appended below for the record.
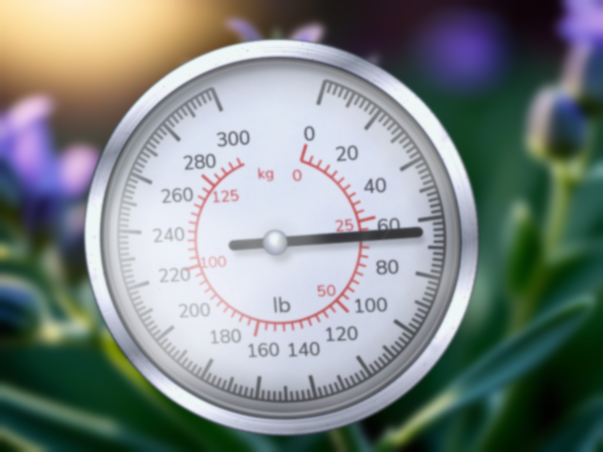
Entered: 64 lb
